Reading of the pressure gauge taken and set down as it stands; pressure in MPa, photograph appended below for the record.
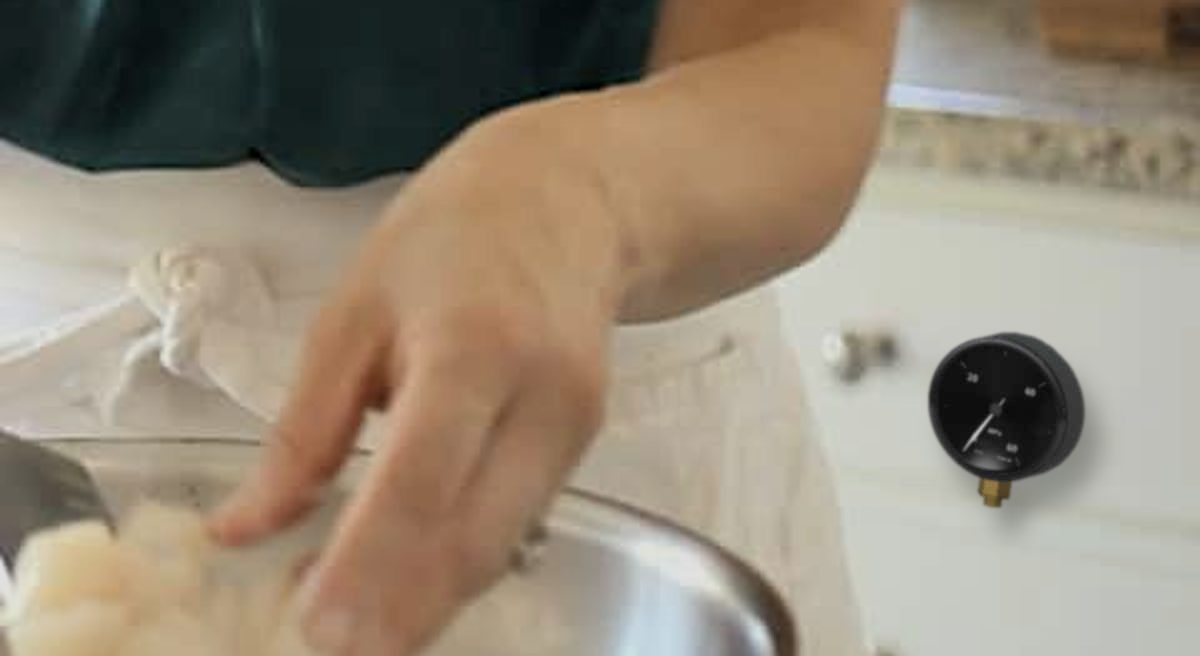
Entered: 0 MPa
